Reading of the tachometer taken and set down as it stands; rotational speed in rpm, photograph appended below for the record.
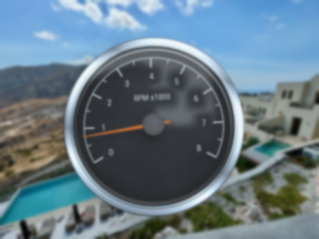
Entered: 750 rpm
